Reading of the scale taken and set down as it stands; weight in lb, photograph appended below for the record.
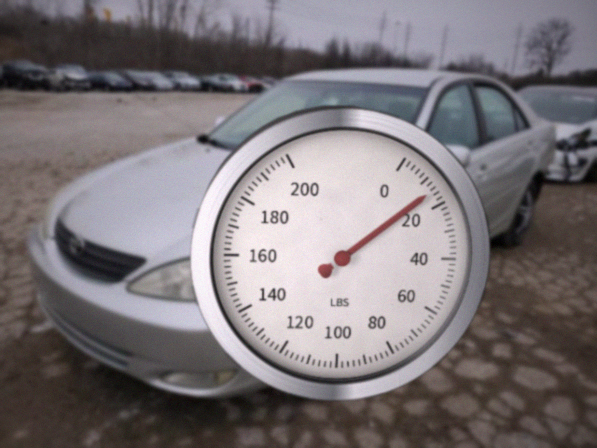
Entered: 14 lb
